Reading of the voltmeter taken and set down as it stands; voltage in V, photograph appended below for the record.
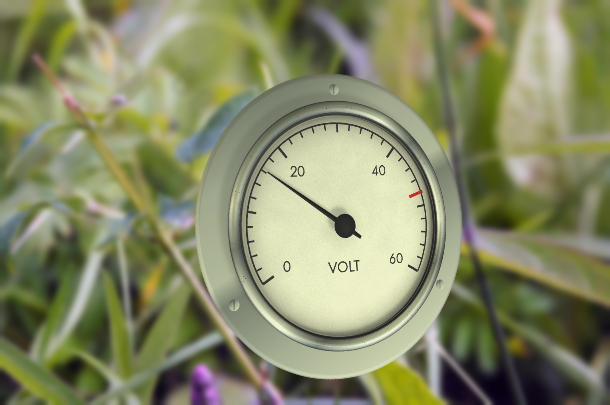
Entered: 16 V
